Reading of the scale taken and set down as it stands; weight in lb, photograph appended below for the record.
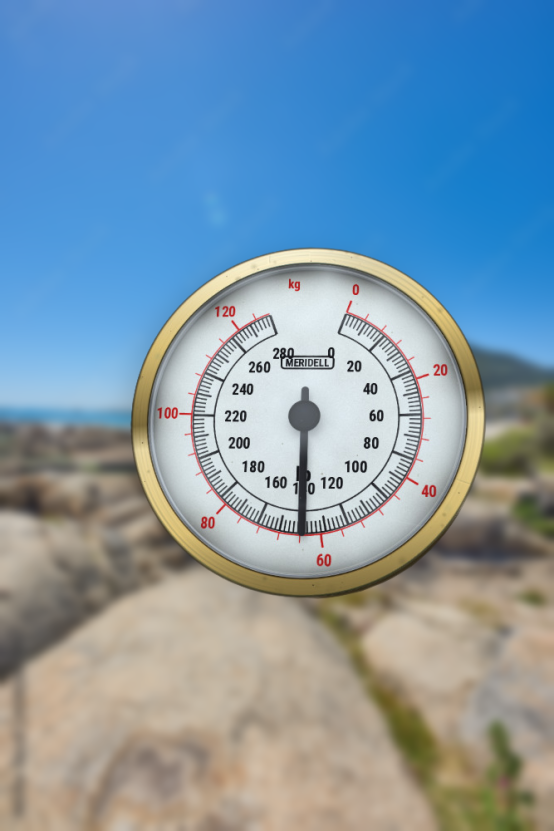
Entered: 140 lb
